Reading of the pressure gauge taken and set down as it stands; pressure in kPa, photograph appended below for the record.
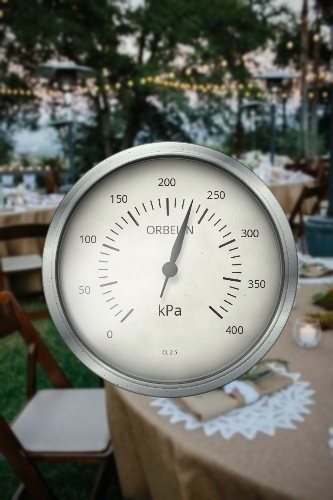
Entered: 230 kPa
